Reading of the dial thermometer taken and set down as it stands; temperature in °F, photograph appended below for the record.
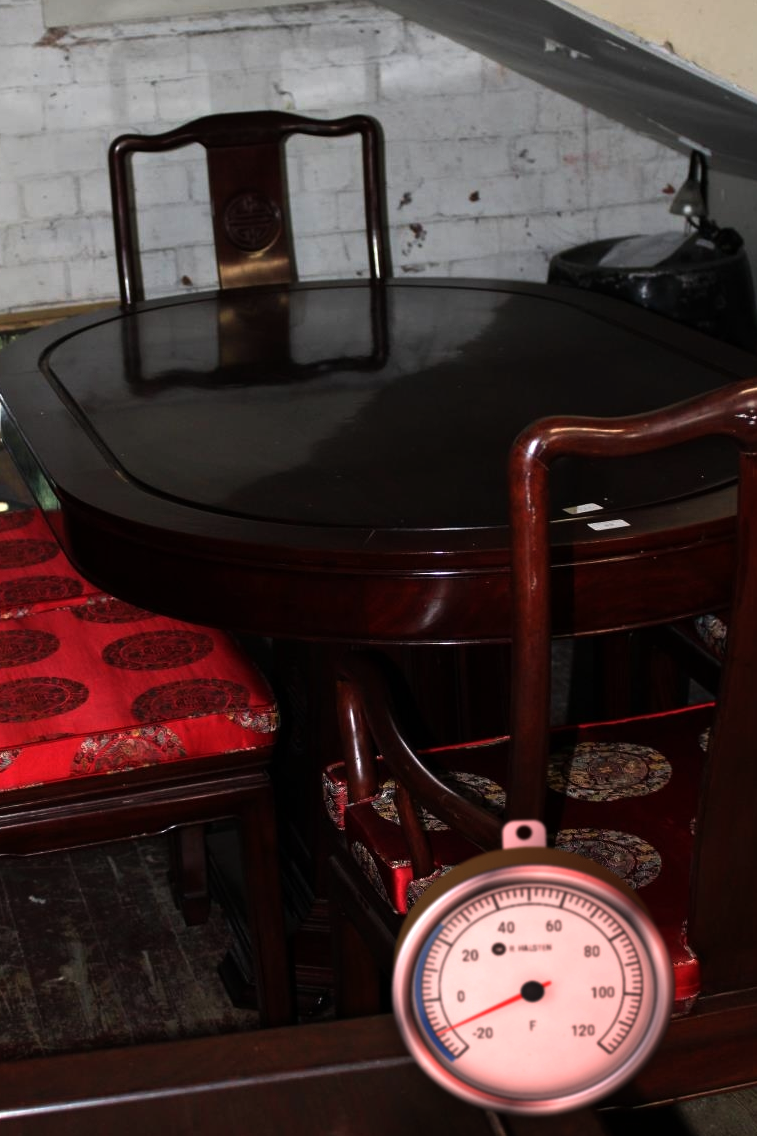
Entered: -10 °F
